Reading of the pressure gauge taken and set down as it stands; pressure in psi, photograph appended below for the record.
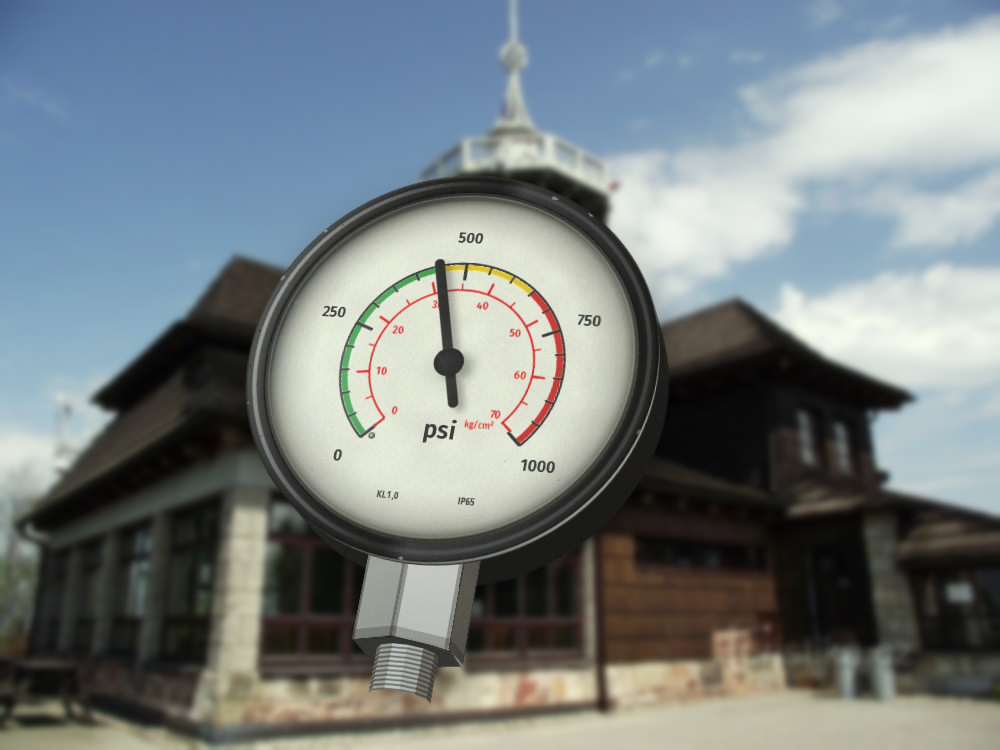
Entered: 450 psi
